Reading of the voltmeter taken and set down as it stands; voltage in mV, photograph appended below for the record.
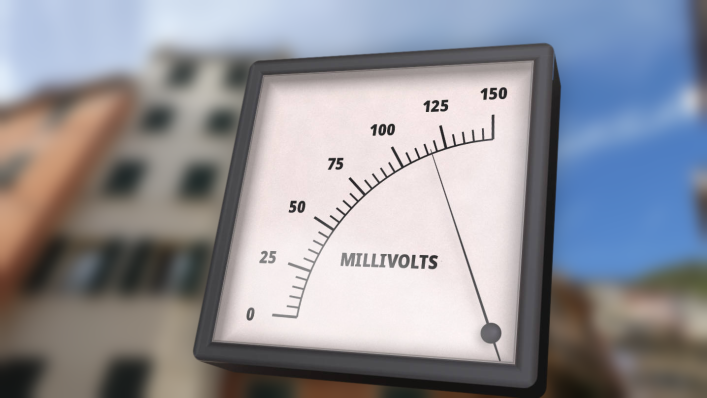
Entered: 117.5 mV
